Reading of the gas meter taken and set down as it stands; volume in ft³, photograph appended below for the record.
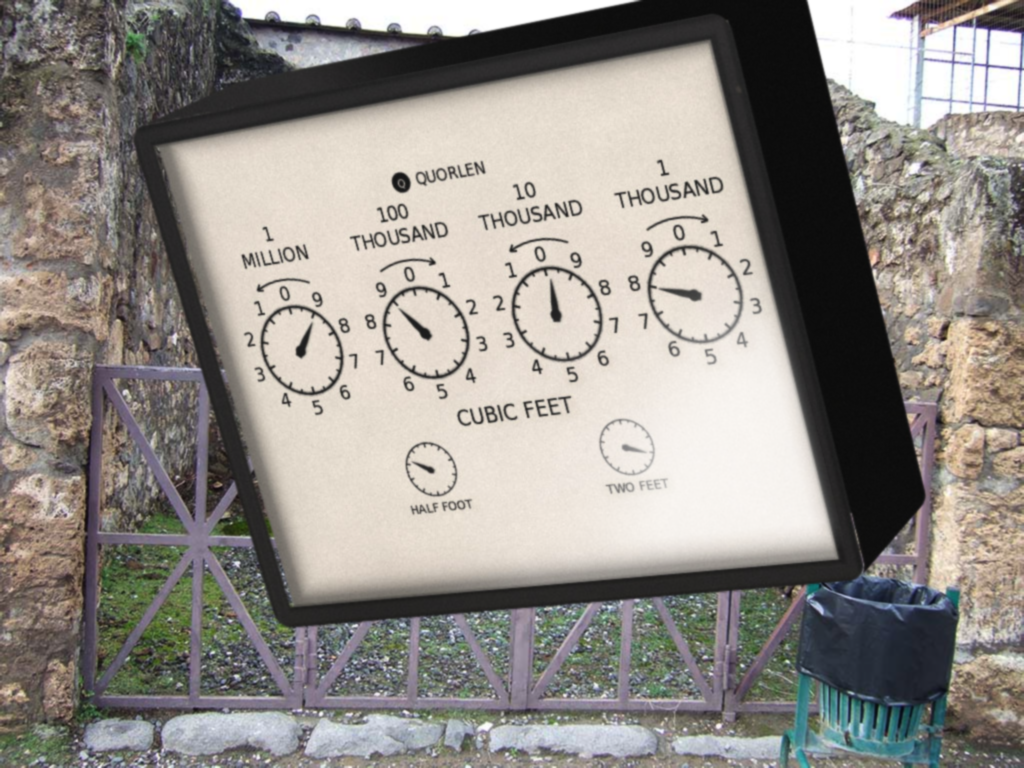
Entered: 889800 ft³
